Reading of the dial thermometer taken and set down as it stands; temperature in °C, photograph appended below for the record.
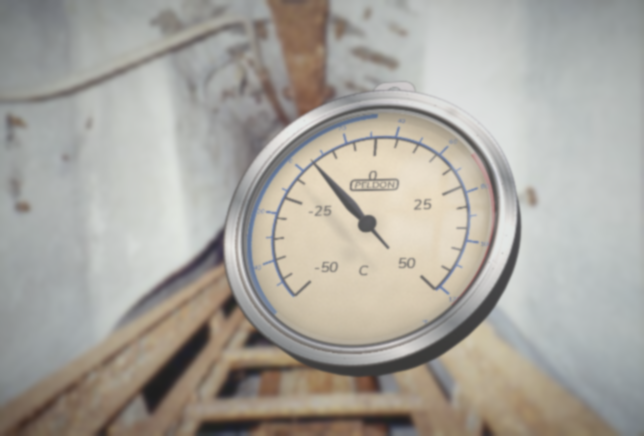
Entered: -15 °C
